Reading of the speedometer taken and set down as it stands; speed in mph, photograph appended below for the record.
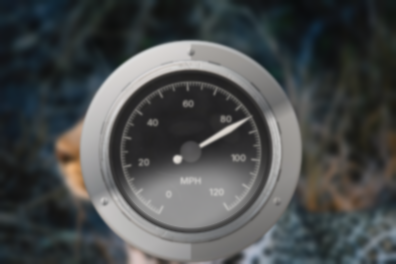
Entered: 85 mph
